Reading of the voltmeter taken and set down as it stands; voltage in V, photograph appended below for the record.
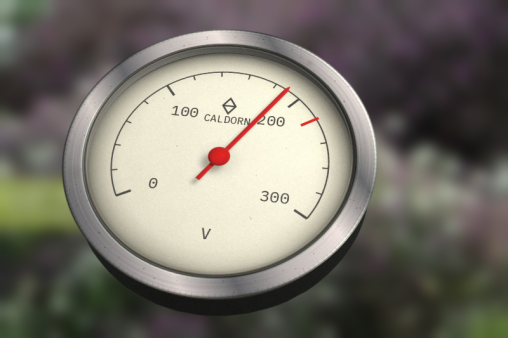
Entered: 190 V
